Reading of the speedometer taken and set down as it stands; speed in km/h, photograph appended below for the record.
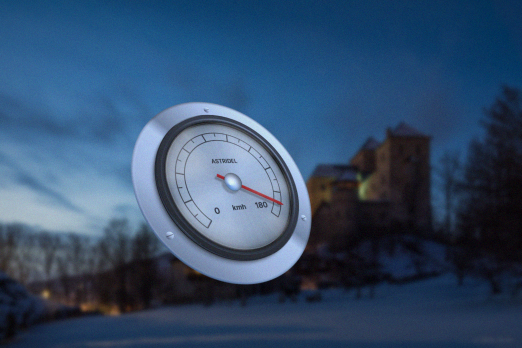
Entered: 170 km/h
